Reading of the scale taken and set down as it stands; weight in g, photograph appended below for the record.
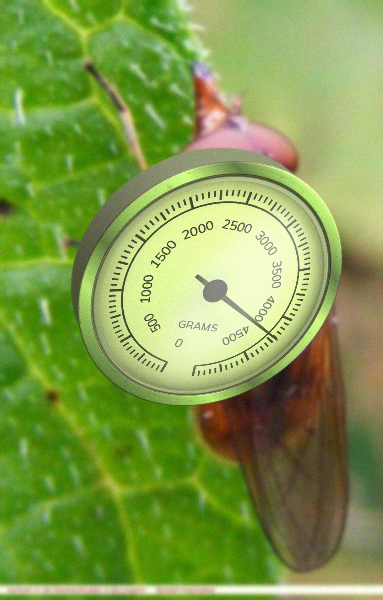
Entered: 4200 g
